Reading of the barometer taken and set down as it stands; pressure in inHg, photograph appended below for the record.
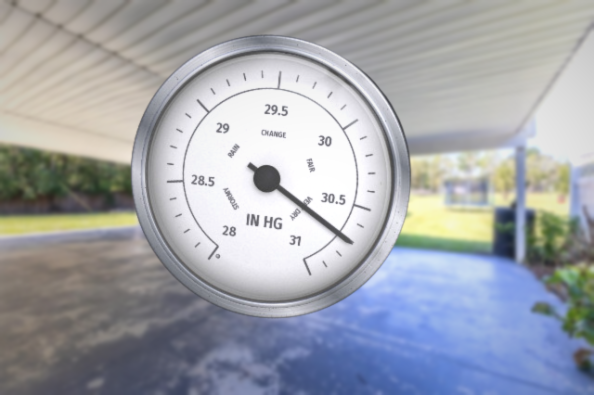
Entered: 30.7 inHg
